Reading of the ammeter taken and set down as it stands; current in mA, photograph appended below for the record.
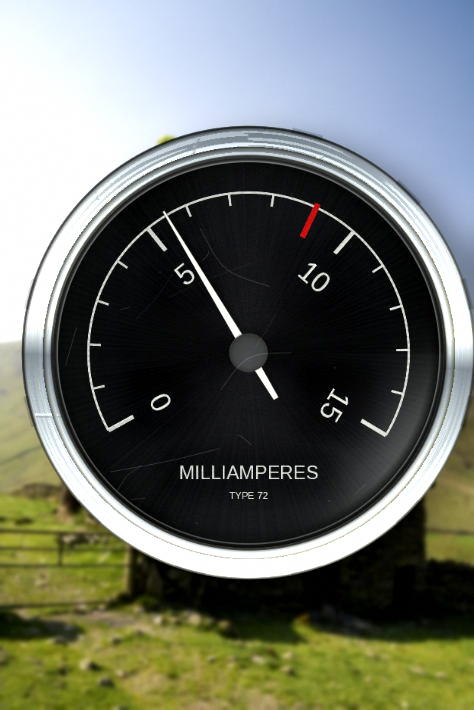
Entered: 5.5 mA
